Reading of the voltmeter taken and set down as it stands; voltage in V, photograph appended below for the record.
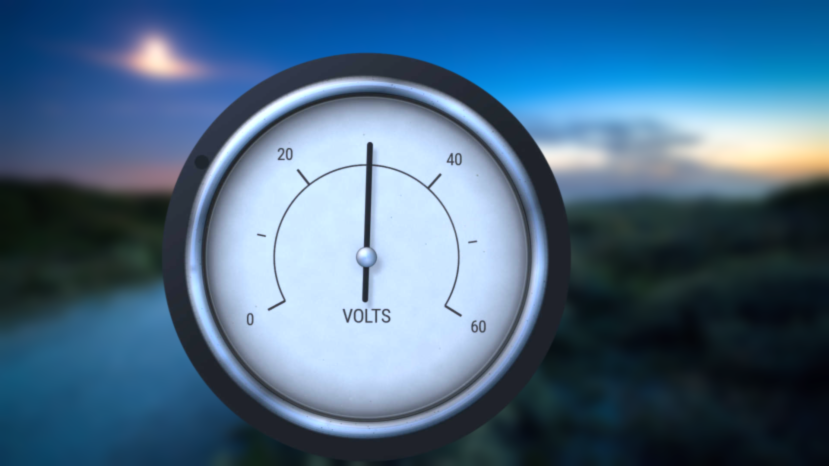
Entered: 30 V
